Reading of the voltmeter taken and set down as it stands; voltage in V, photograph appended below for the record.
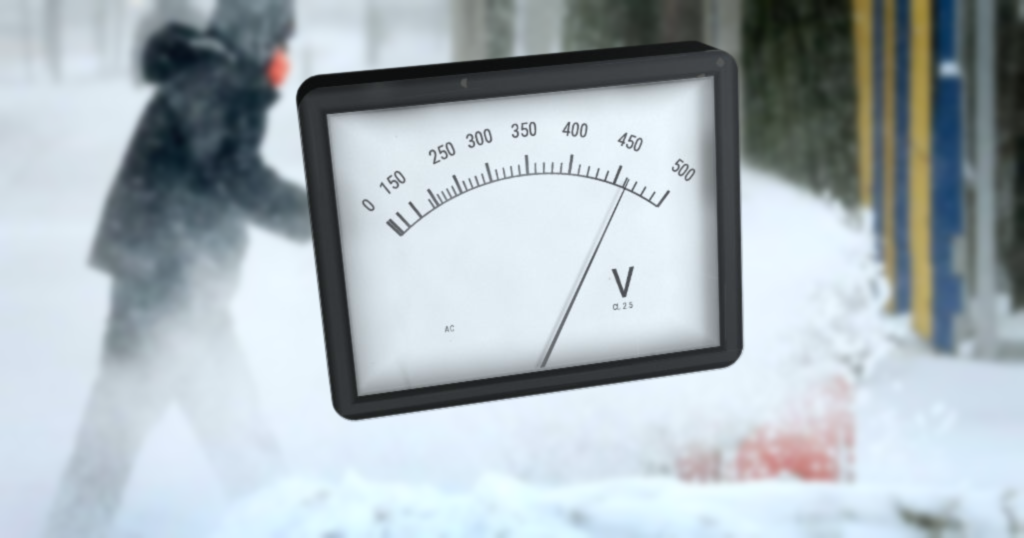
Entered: 460 V
